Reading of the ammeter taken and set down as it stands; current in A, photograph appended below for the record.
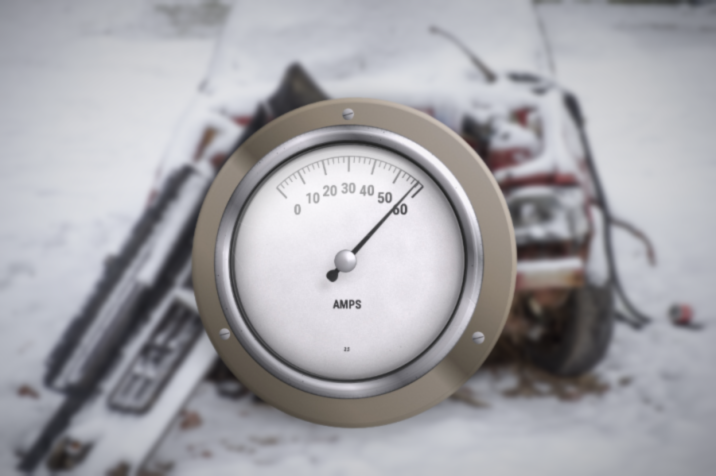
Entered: 58 A
